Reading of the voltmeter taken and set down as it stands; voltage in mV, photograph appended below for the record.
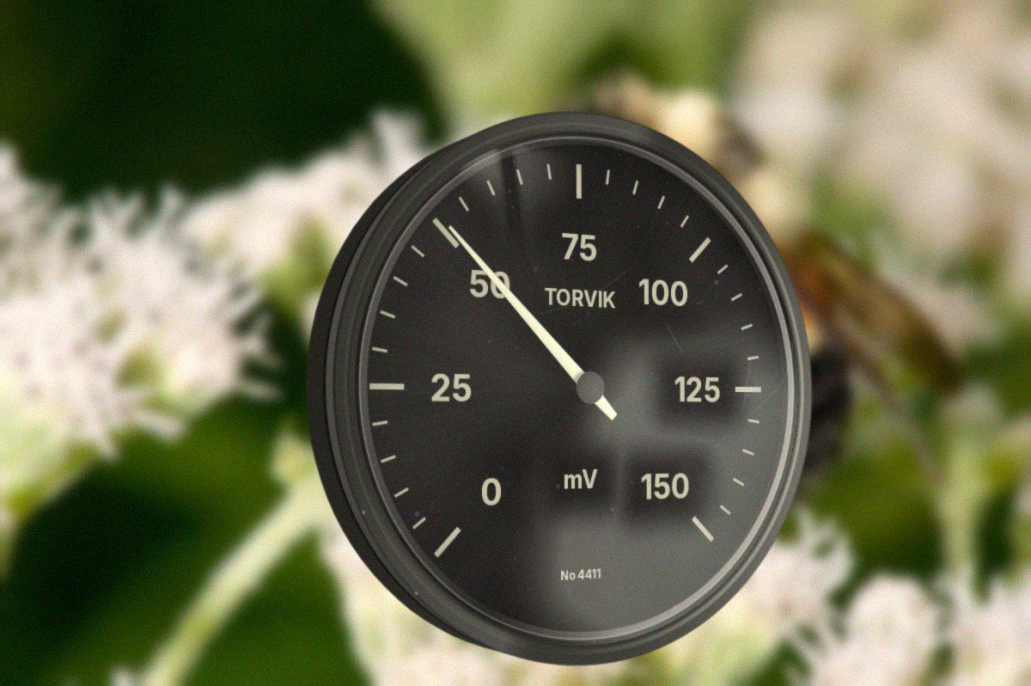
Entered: 50 mV
